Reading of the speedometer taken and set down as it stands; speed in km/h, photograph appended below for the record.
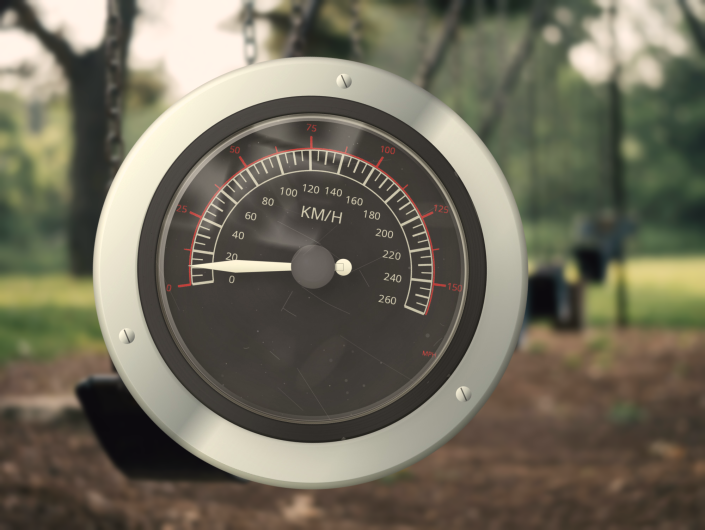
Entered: 10 km/h
